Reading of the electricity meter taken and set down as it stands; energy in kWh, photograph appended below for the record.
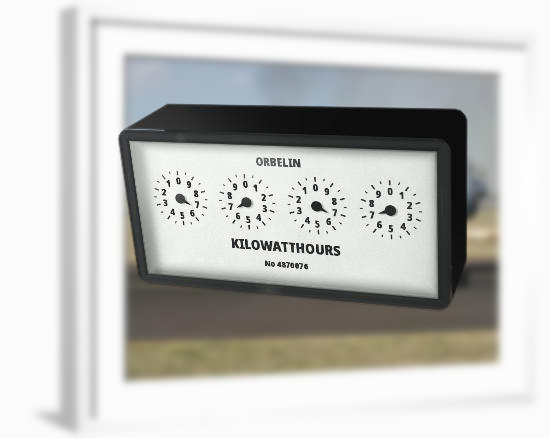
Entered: 6667 kWh
